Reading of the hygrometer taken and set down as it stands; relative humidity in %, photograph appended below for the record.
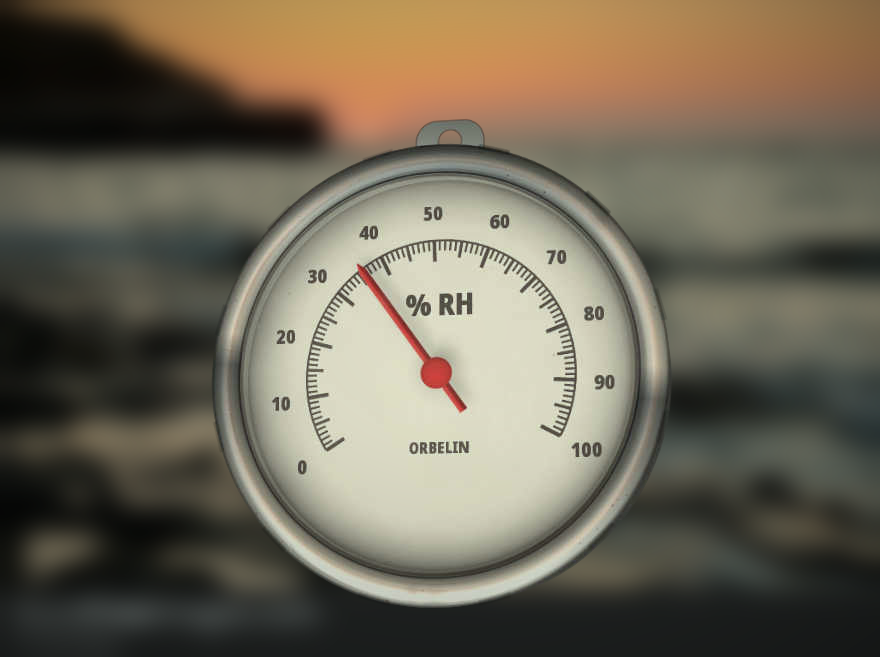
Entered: 36 %
